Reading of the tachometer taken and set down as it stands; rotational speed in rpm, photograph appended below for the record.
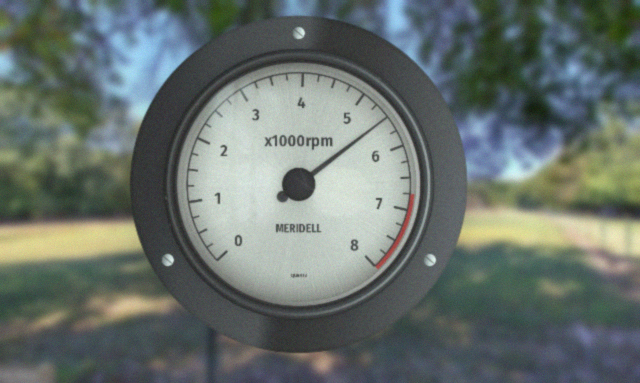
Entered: 5500 rpm
